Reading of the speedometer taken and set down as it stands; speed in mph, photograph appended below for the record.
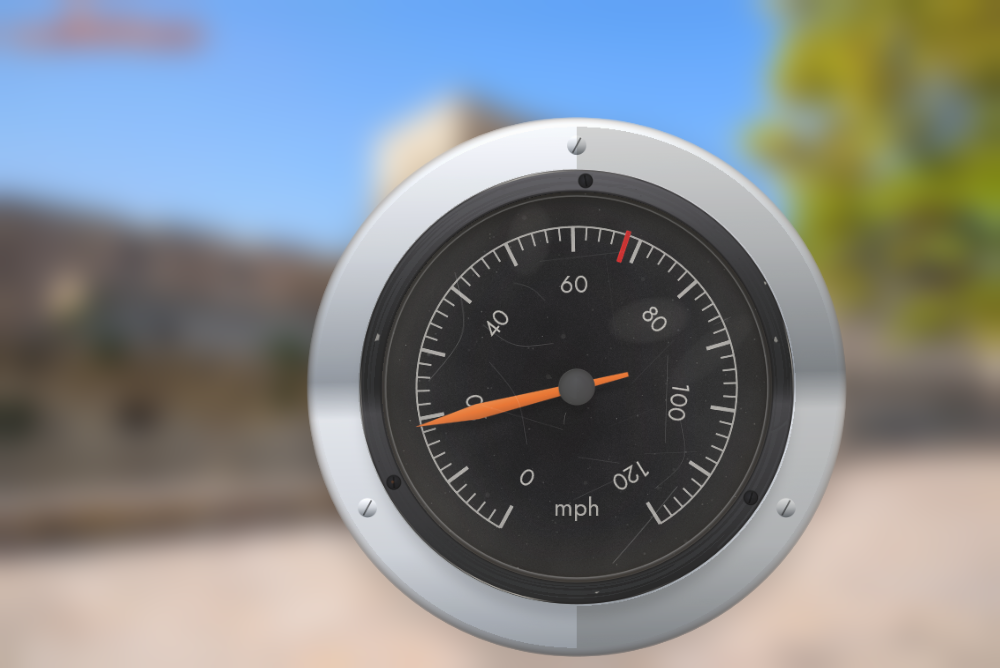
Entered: 19 mph
